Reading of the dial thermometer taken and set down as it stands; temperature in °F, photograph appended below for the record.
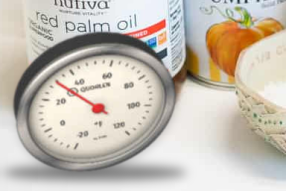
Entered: 32 °F
